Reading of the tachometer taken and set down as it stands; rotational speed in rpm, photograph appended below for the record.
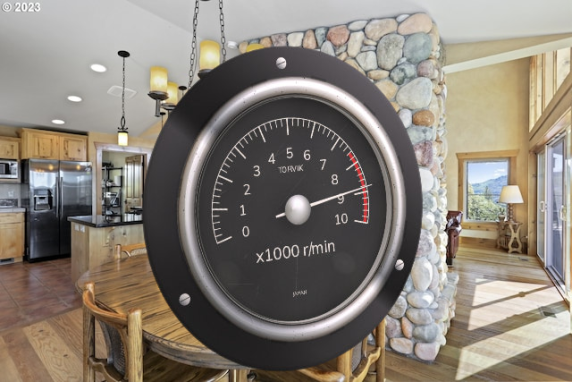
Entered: 8800 rpm
